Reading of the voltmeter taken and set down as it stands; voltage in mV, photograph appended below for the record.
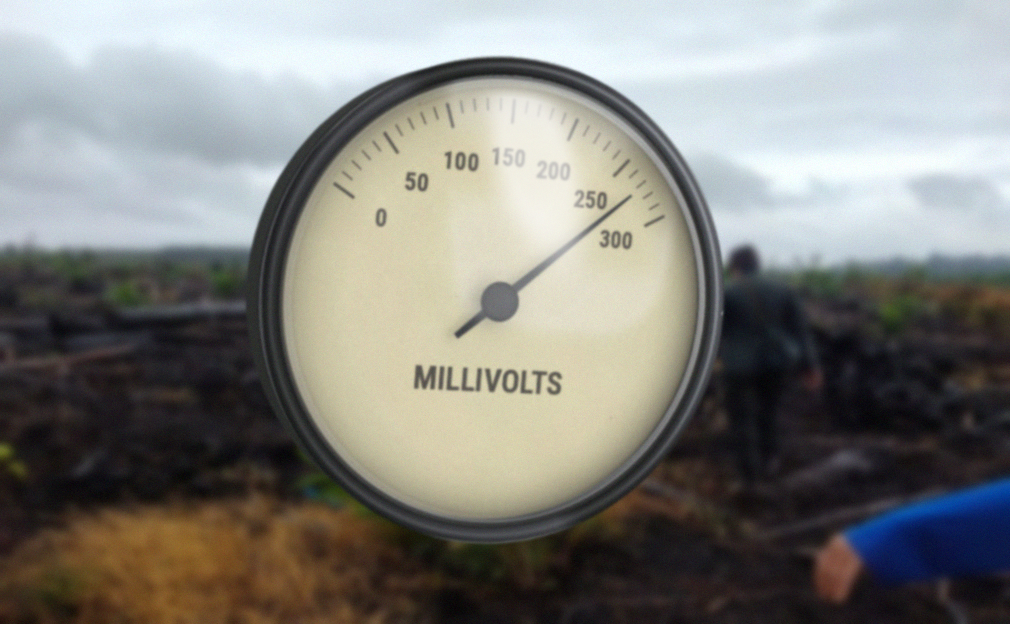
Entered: 270 mV
